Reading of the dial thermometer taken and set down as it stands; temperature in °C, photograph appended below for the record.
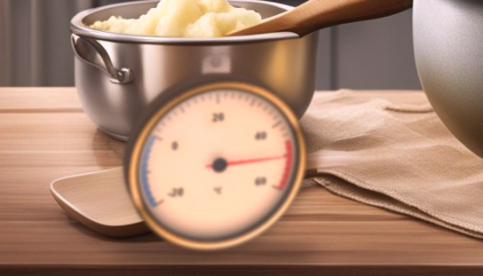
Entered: 50 °C
